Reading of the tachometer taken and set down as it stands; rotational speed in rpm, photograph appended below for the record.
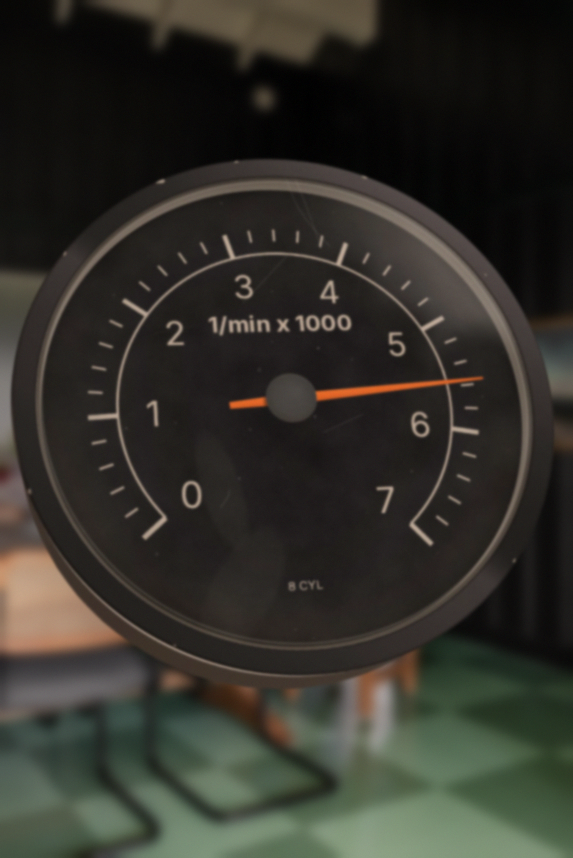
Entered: 5600 rpm
